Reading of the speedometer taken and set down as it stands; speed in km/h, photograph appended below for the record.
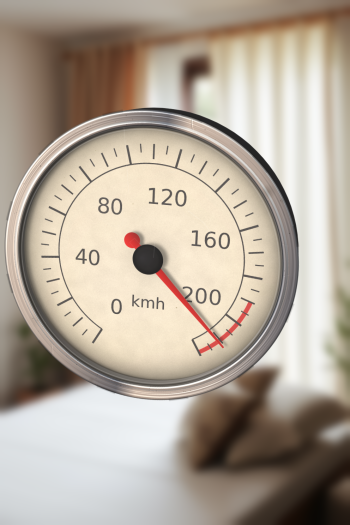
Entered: 210 km/h
